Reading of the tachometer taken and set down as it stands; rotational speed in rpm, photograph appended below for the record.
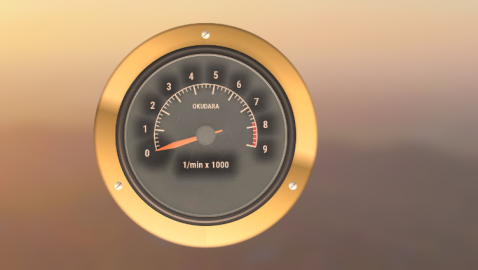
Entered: 0 rpm
